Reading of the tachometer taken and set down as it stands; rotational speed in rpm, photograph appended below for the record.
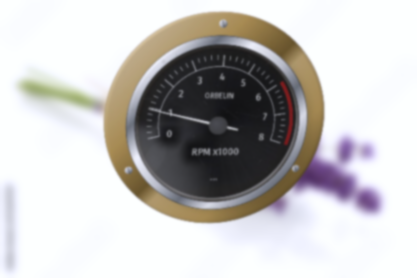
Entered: 1000 rpm
